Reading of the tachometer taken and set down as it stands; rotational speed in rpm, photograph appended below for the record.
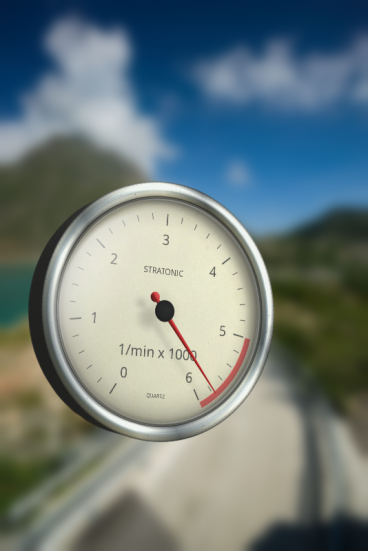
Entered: 5800 rpm
